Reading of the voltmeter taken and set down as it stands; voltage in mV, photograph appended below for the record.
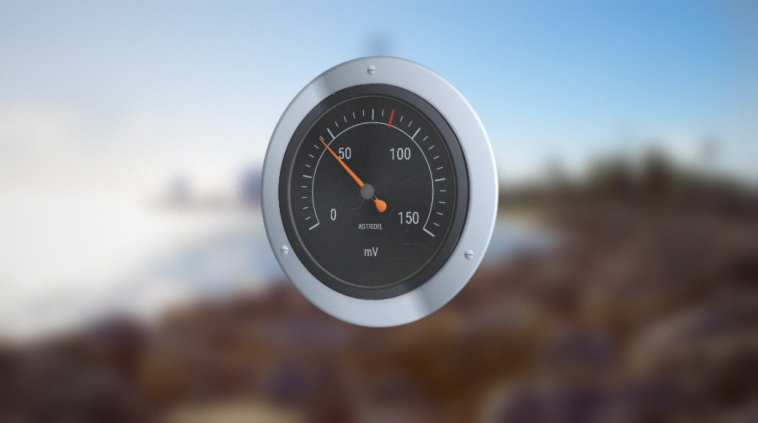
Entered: 45 mV
